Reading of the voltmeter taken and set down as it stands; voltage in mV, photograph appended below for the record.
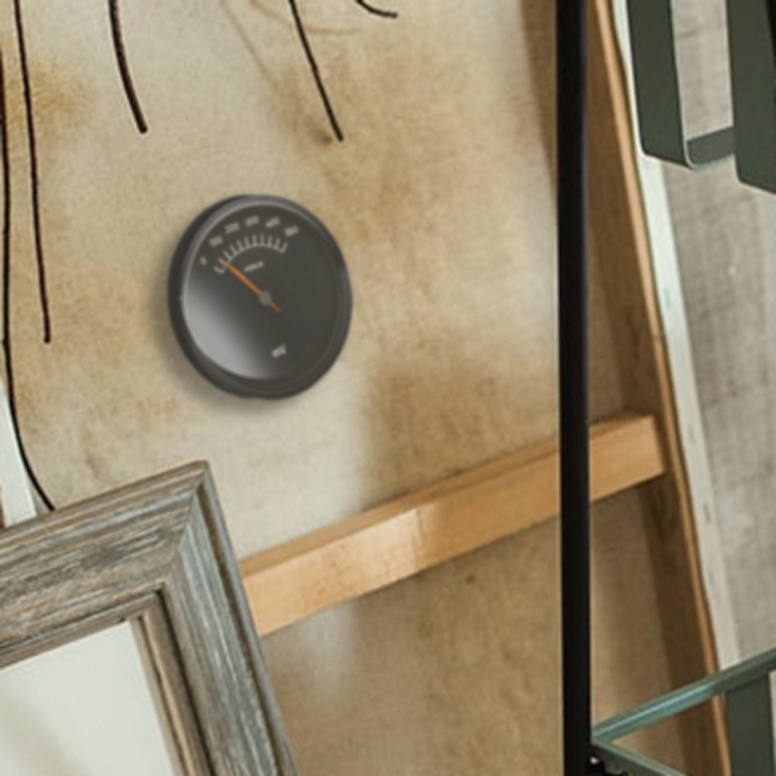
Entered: 50 mV
